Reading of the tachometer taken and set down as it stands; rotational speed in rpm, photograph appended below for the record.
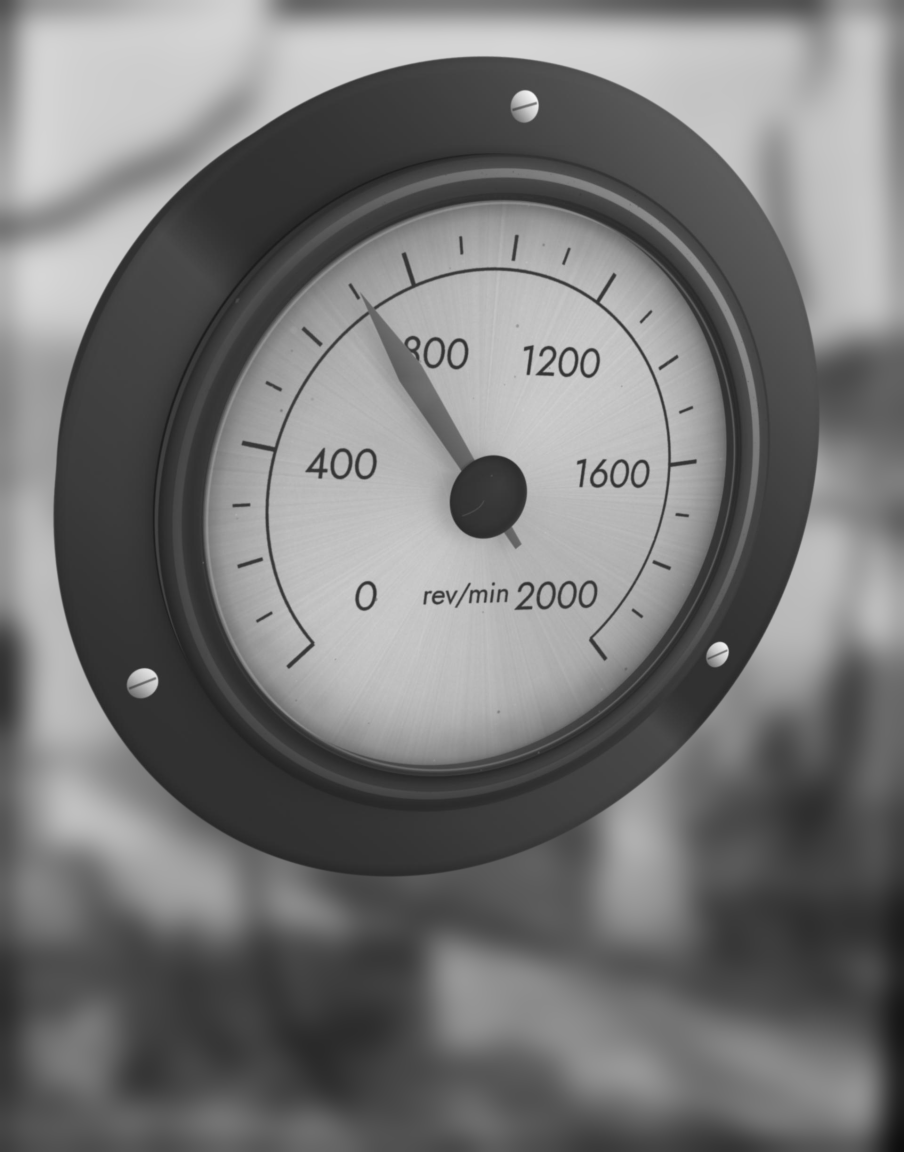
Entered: 700 rpm
